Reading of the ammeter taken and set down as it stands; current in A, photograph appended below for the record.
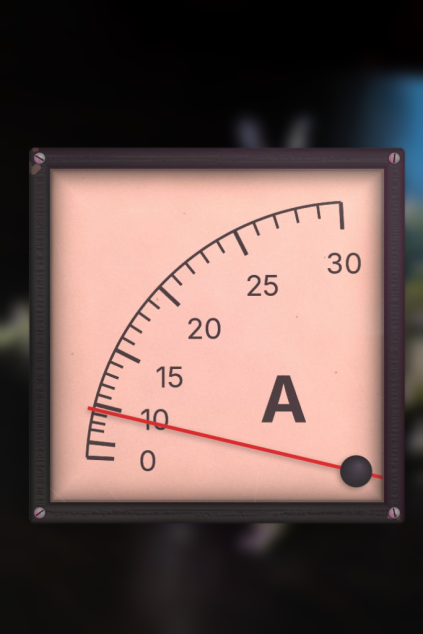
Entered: 9.5 A
